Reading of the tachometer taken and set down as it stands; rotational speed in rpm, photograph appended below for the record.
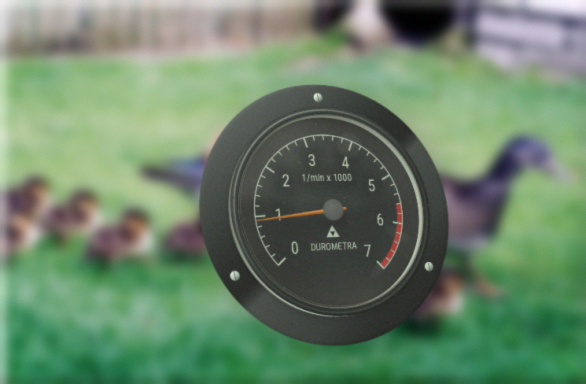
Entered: 900 rpm
